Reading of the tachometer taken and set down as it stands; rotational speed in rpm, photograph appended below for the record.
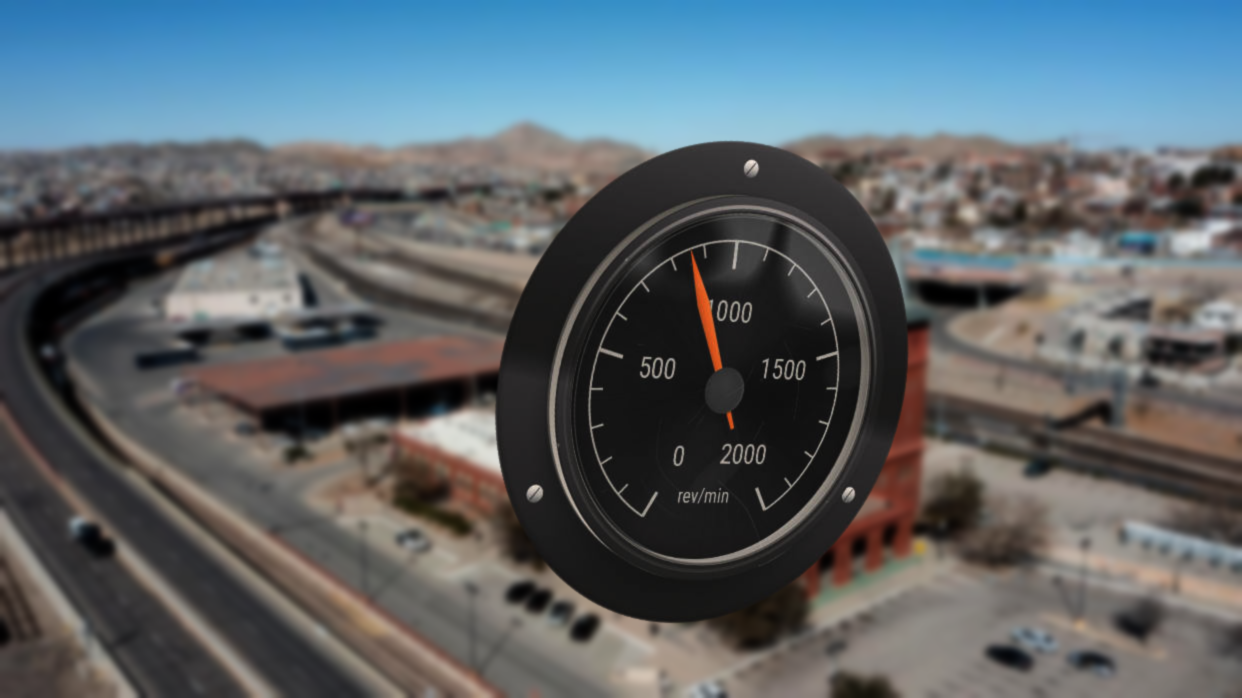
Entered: 850 rpm
